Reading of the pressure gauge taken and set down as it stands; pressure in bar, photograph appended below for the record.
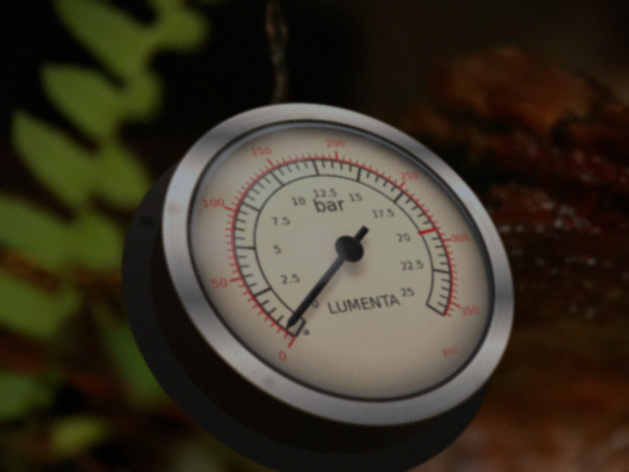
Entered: 0.5 bar
